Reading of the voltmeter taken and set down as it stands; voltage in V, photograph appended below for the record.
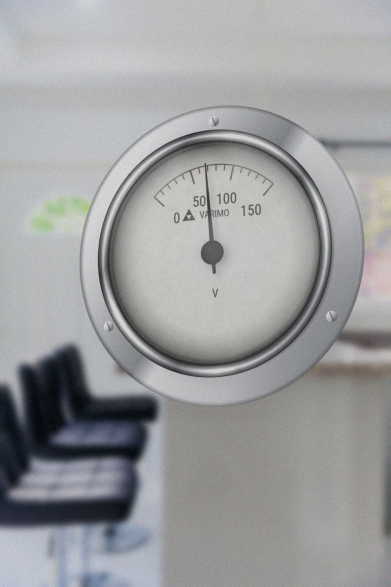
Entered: 70 V
